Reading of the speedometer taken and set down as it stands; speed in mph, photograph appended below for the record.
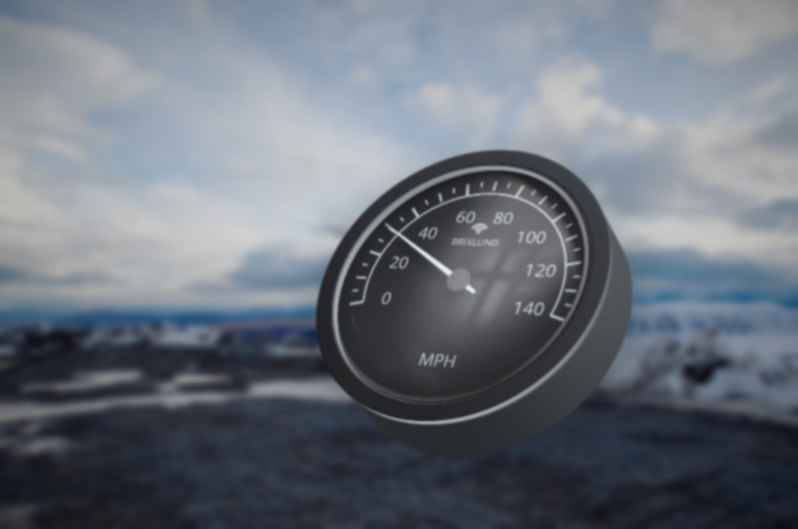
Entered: 30 mph
